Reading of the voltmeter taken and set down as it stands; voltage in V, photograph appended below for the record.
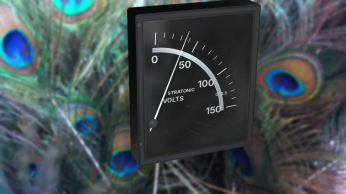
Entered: 35 V
